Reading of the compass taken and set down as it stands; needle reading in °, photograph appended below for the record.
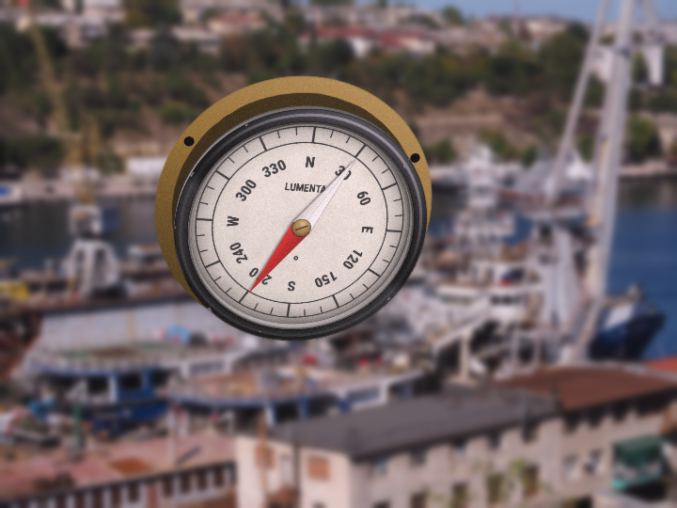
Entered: 210 °
